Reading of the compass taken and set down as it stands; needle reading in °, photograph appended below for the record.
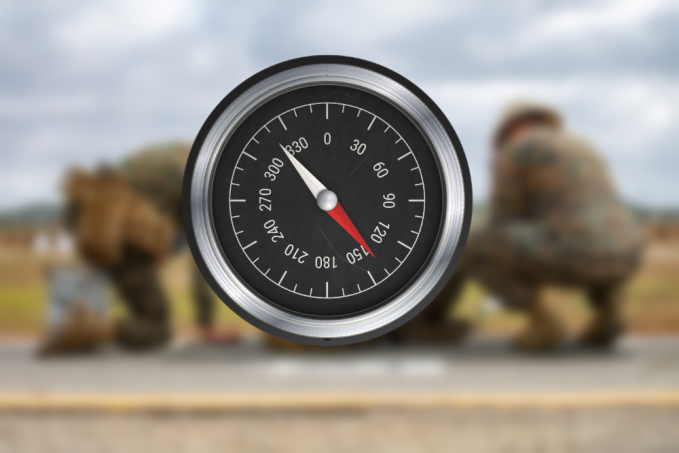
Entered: 140 °
